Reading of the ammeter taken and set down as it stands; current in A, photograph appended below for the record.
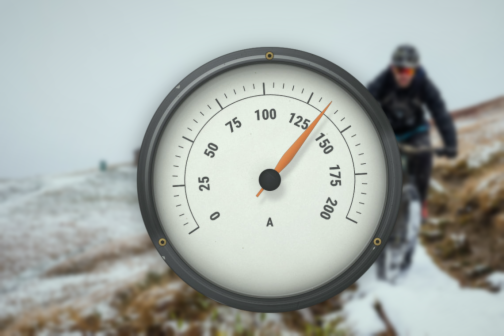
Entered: 135 A
